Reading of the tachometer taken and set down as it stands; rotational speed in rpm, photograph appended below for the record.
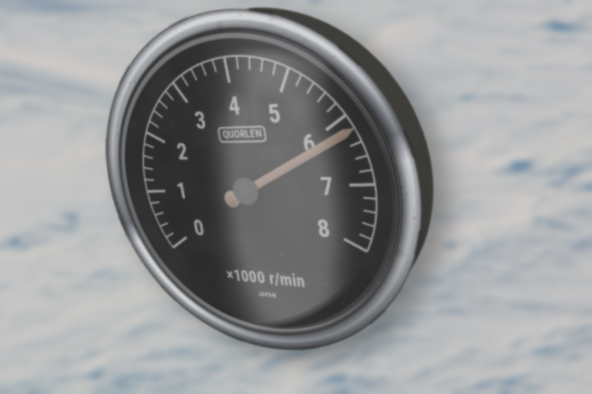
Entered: 6200 rpm
